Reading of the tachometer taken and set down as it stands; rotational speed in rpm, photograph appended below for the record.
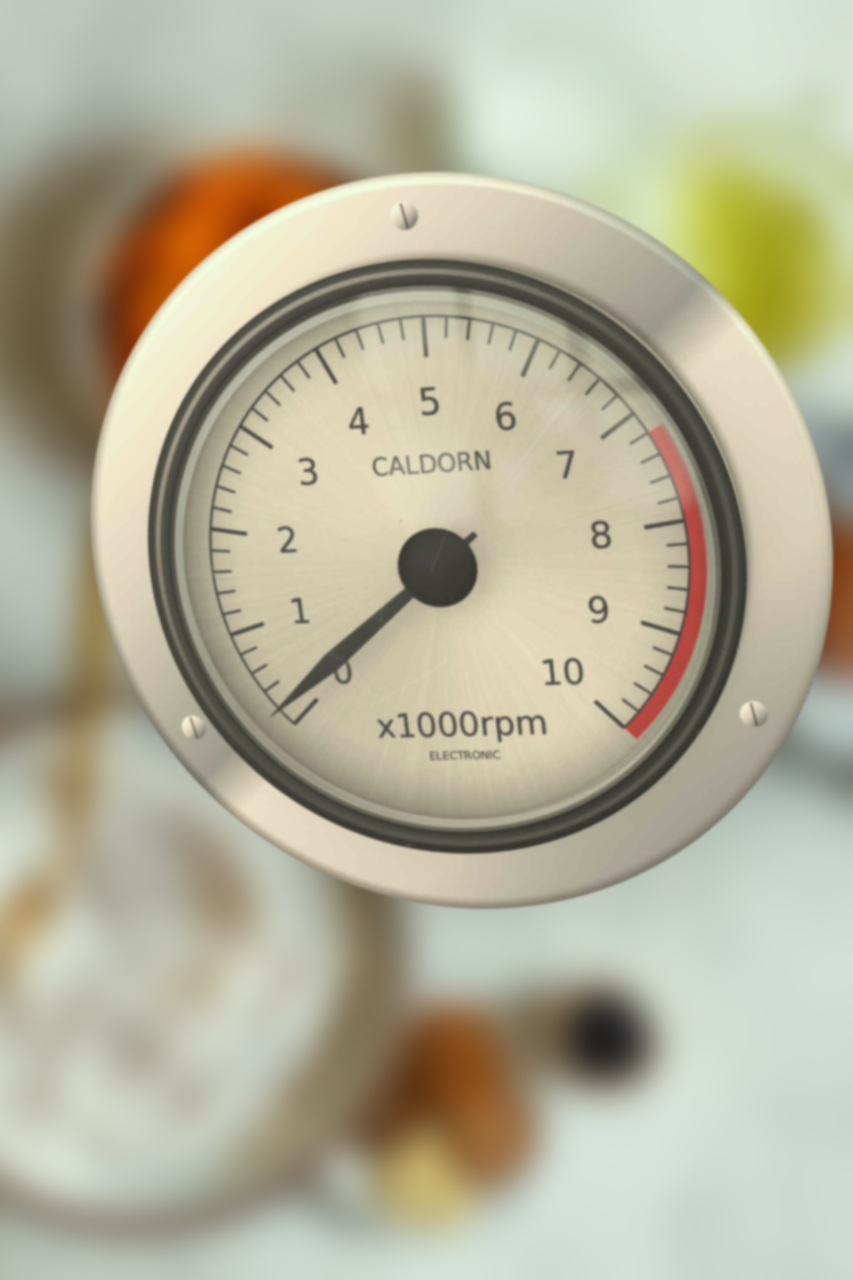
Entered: 200 rpm
